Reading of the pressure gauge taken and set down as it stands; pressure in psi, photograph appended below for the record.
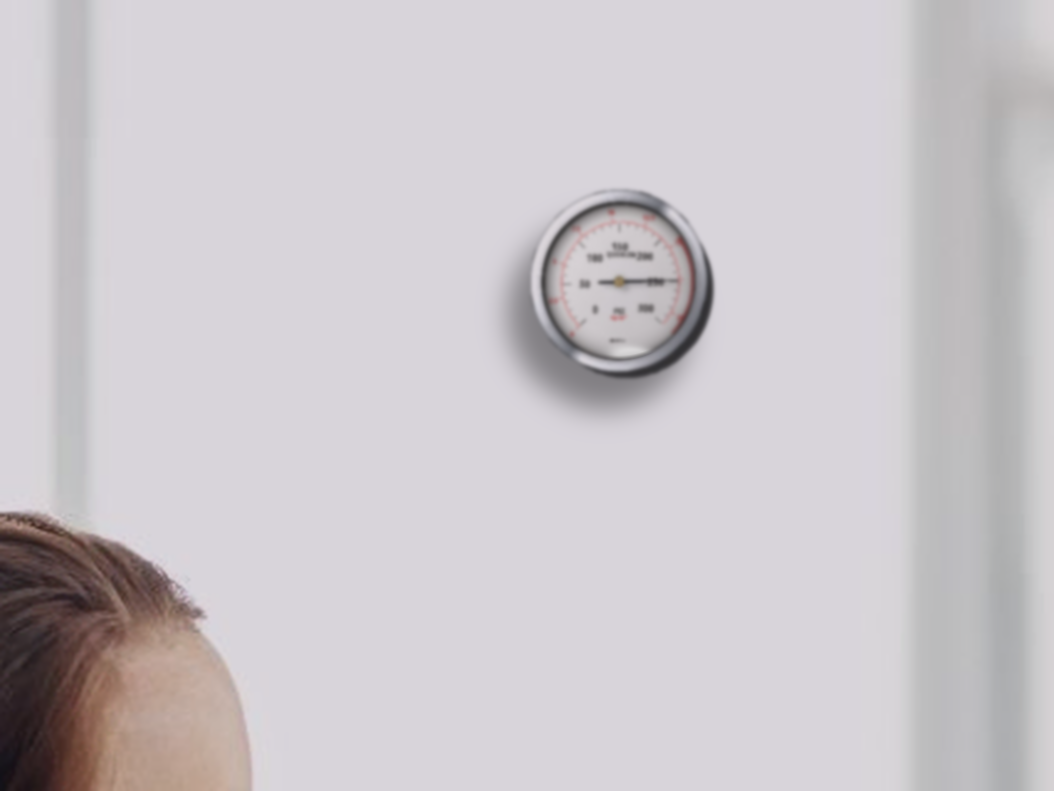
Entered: 250 psi
